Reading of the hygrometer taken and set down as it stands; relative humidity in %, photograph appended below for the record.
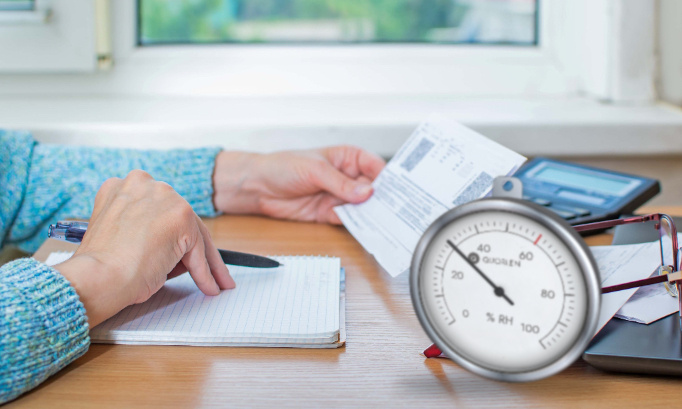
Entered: 30 %
